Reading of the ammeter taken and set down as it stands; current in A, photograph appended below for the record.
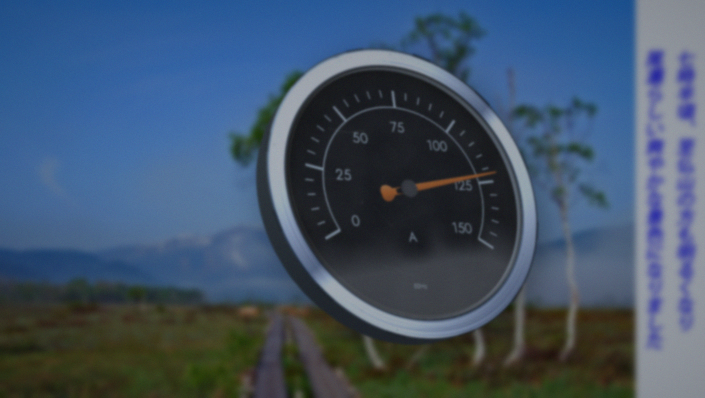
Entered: 122.5 A
